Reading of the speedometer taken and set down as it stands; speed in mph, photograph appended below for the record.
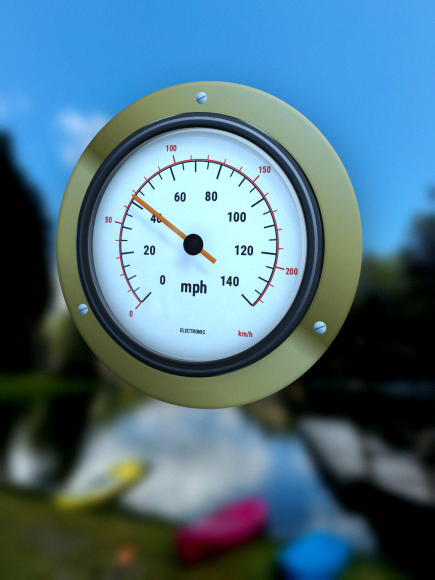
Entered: 42.5 mph
